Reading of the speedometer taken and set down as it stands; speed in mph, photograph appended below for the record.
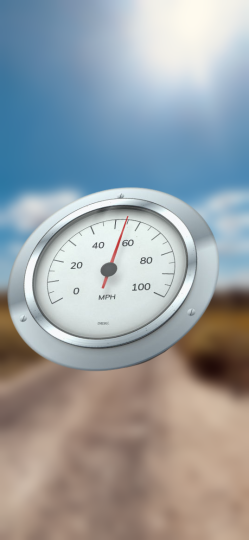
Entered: 55 mph
